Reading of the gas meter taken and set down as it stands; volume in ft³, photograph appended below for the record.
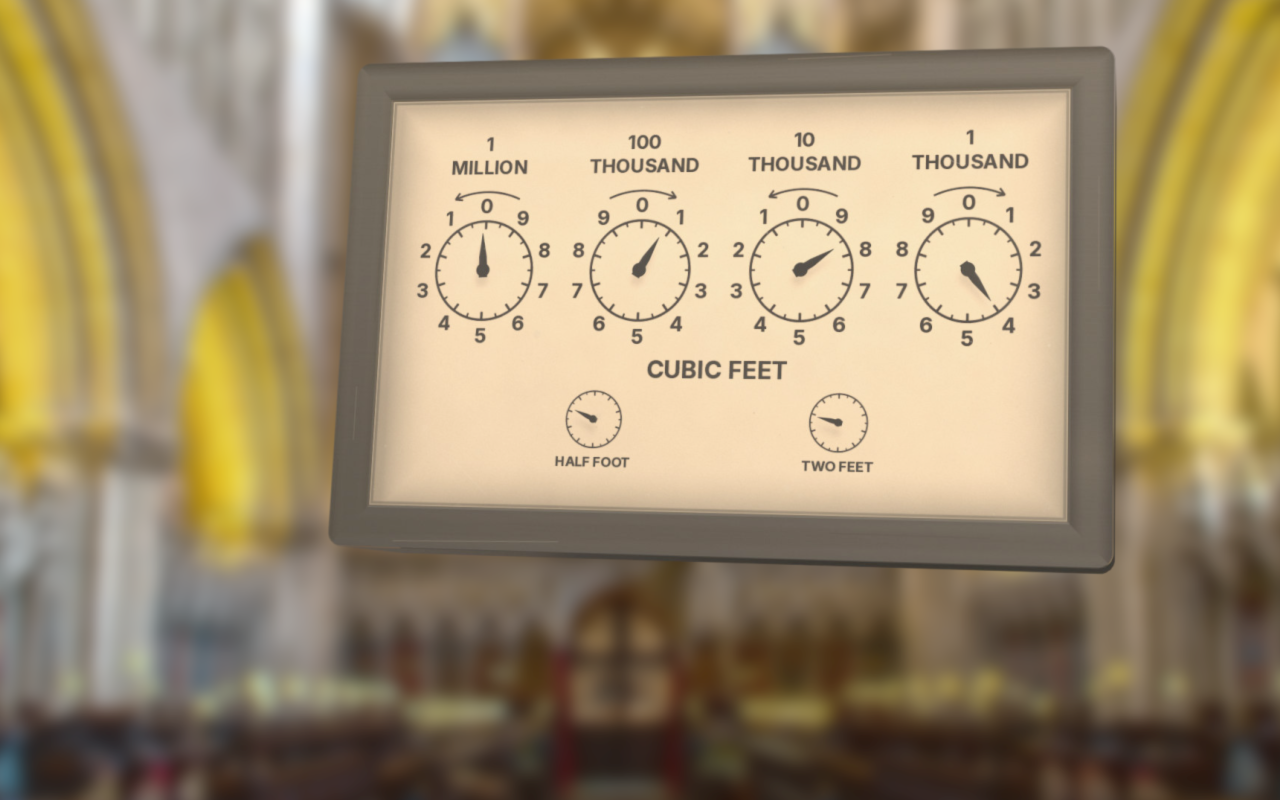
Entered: 8400 ft³
